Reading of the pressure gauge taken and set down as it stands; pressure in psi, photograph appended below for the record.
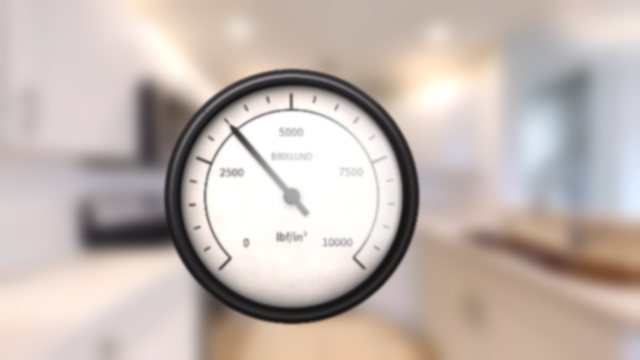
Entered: 3500 psi
